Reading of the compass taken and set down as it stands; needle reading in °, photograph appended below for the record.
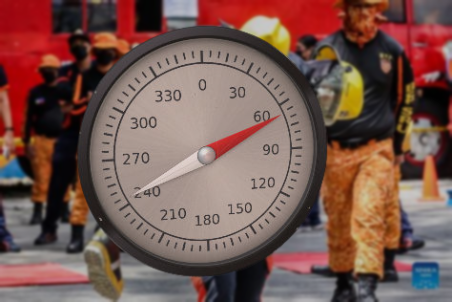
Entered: 65 °
